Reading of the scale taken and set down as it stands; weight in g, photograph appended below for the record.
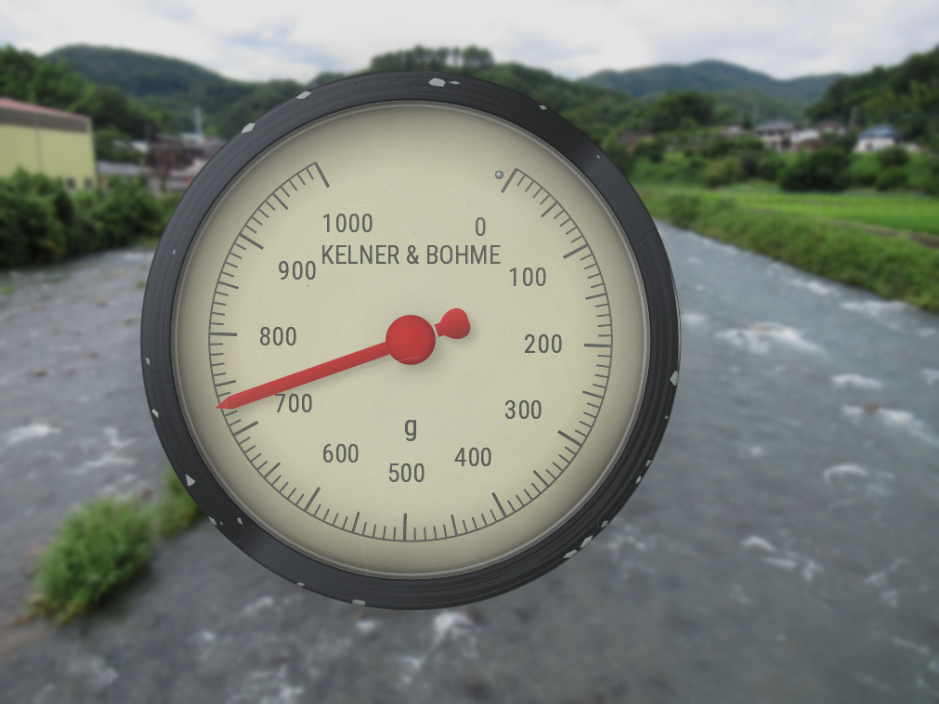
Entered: 730 g
